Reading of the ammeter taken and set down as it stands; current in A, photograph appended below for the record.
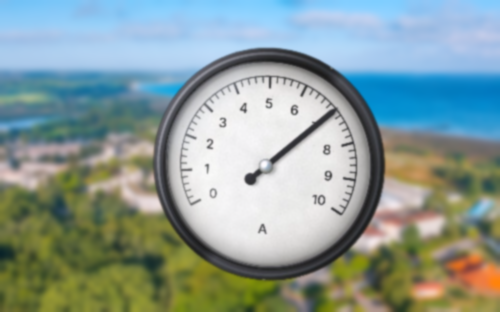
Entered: 7 A
